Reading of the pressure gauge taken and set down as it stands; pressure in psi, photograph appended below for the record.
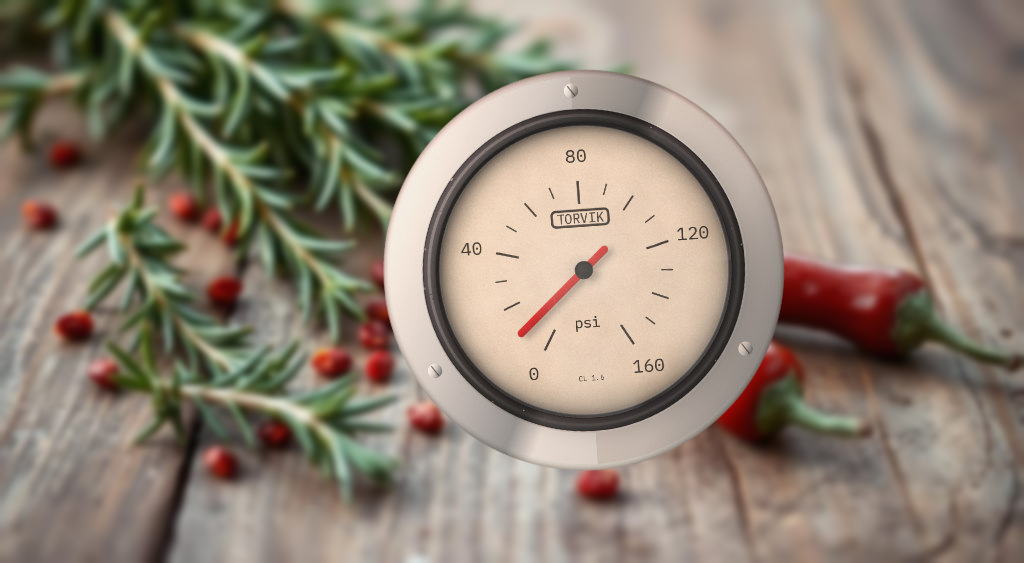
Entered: 10 psi
